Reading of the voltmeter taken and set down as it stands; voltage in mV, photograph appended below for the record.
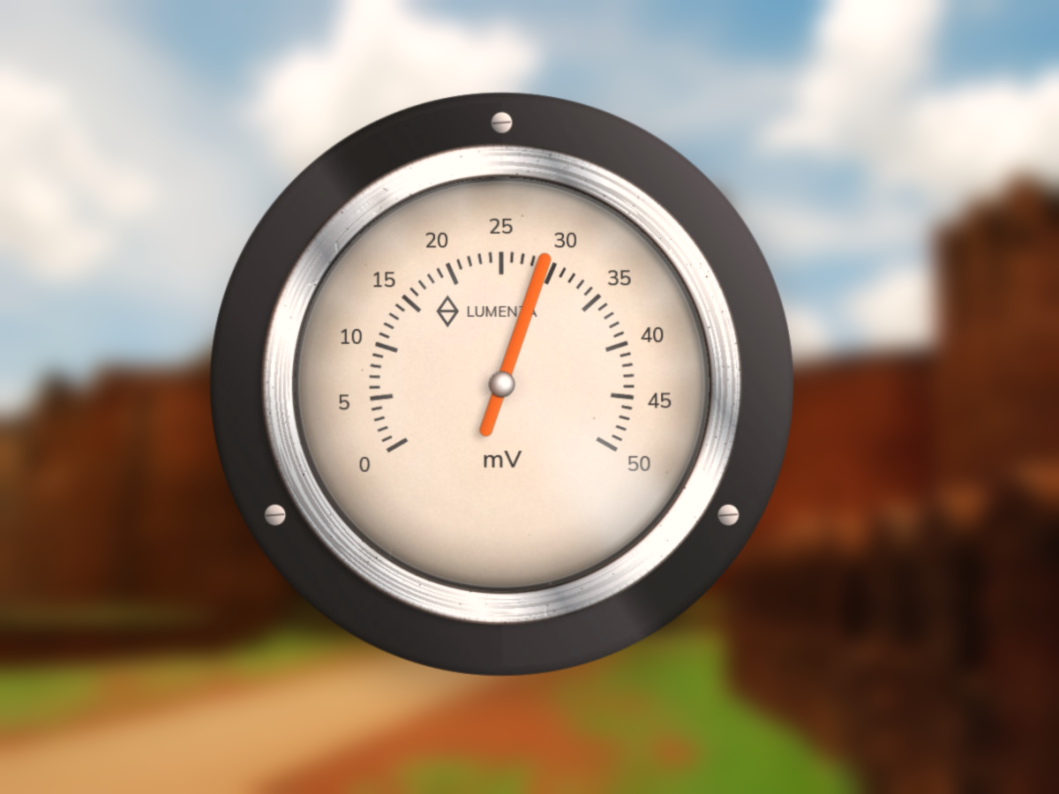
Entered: 29 mV
